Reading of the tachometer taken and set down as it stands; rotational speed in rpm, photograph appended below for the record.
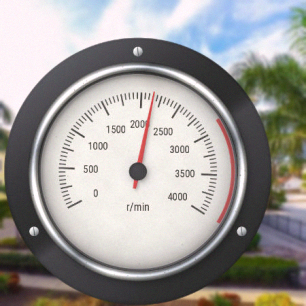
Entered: 2150 rpm
